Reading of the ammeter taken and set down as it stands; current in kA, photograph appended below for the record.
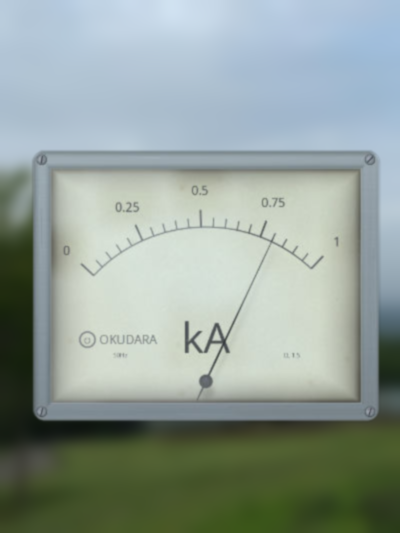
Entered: 0.8 kA
